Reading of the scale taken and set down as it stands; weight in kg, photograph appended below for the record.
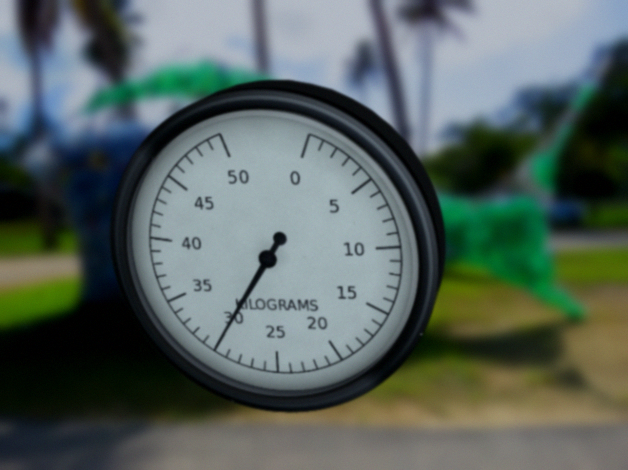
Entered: 30 kg
